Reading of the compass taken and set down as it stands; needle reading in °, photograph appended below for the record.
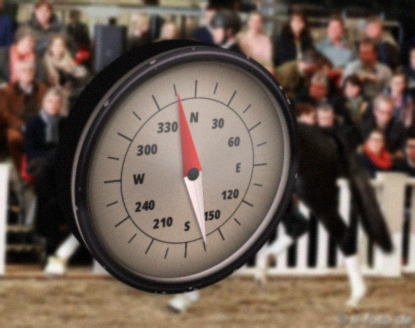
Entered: 345 °
